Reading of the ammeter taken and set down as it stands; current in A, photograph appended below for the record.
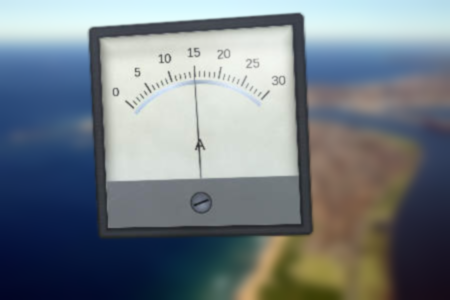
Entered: 15 A
